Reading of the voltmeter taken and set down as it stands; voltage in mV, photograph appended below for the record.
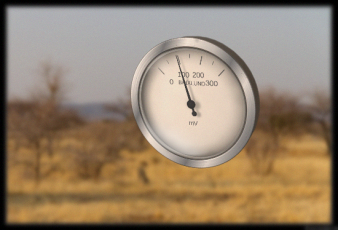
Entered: 100 mV
